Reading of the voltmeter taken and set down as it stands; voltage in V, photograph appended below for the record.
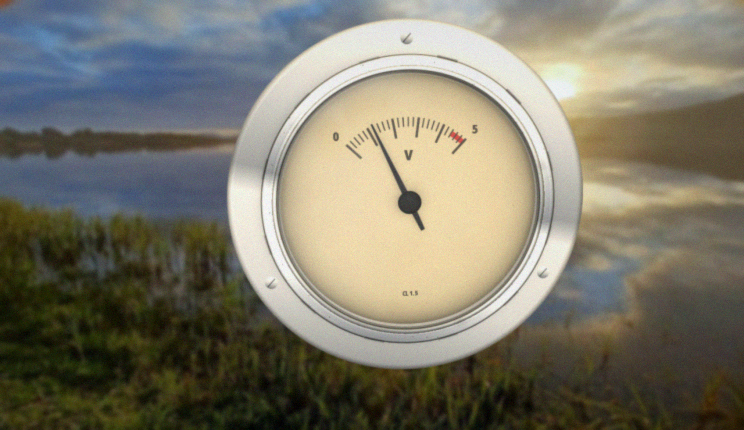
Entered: 1.2 V
